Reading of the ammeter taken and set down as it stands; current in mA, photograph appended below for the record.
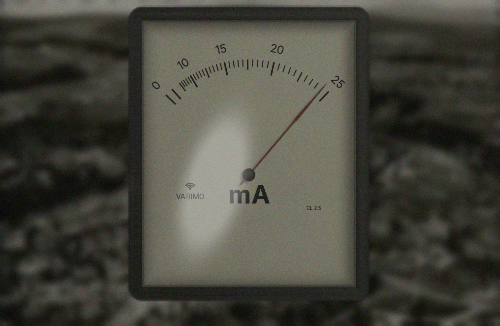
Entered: 24.5 mA
